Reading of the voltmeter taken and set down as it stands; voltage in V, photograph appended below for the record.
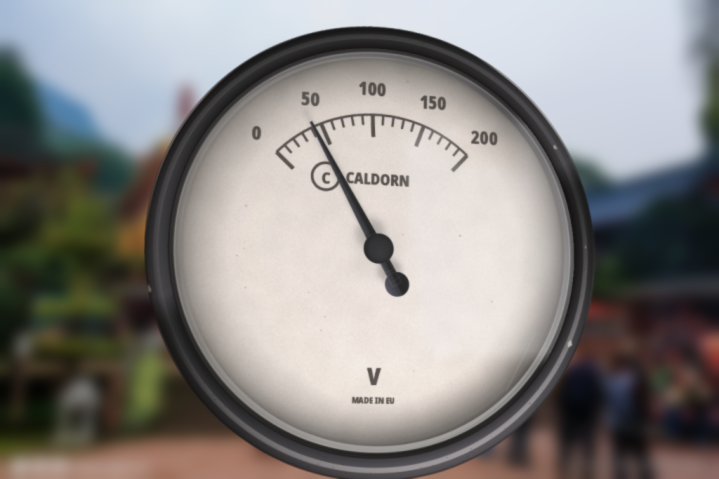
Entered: 40 V
